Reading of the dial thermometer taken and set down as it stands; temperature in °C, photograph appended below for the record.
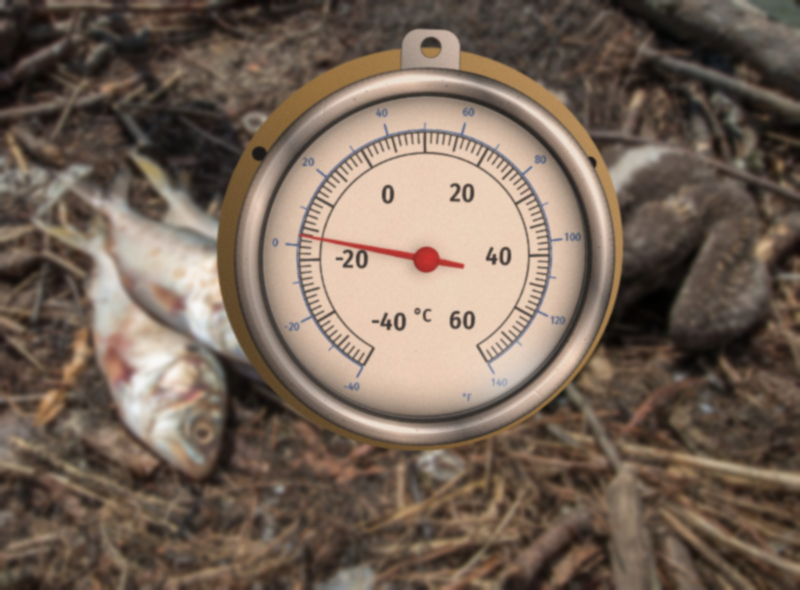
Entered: -16 °C
